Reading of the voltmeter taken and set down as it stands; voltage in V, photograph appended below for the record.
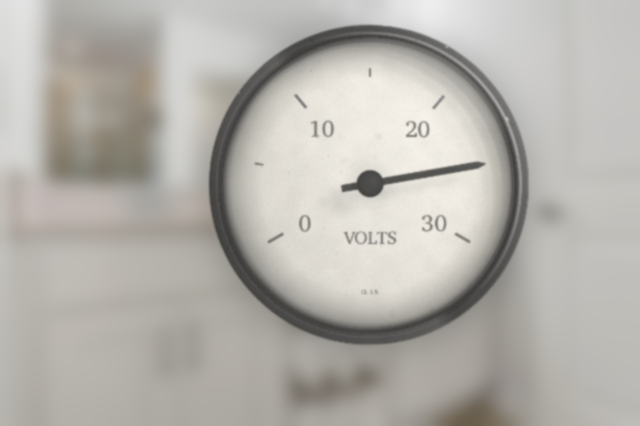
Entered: 25 V
